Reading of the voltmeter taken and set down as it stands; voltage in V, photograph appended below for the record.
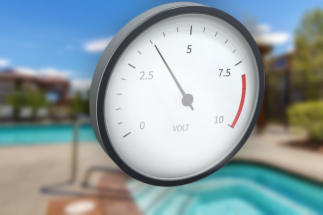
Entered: 3.5 V
